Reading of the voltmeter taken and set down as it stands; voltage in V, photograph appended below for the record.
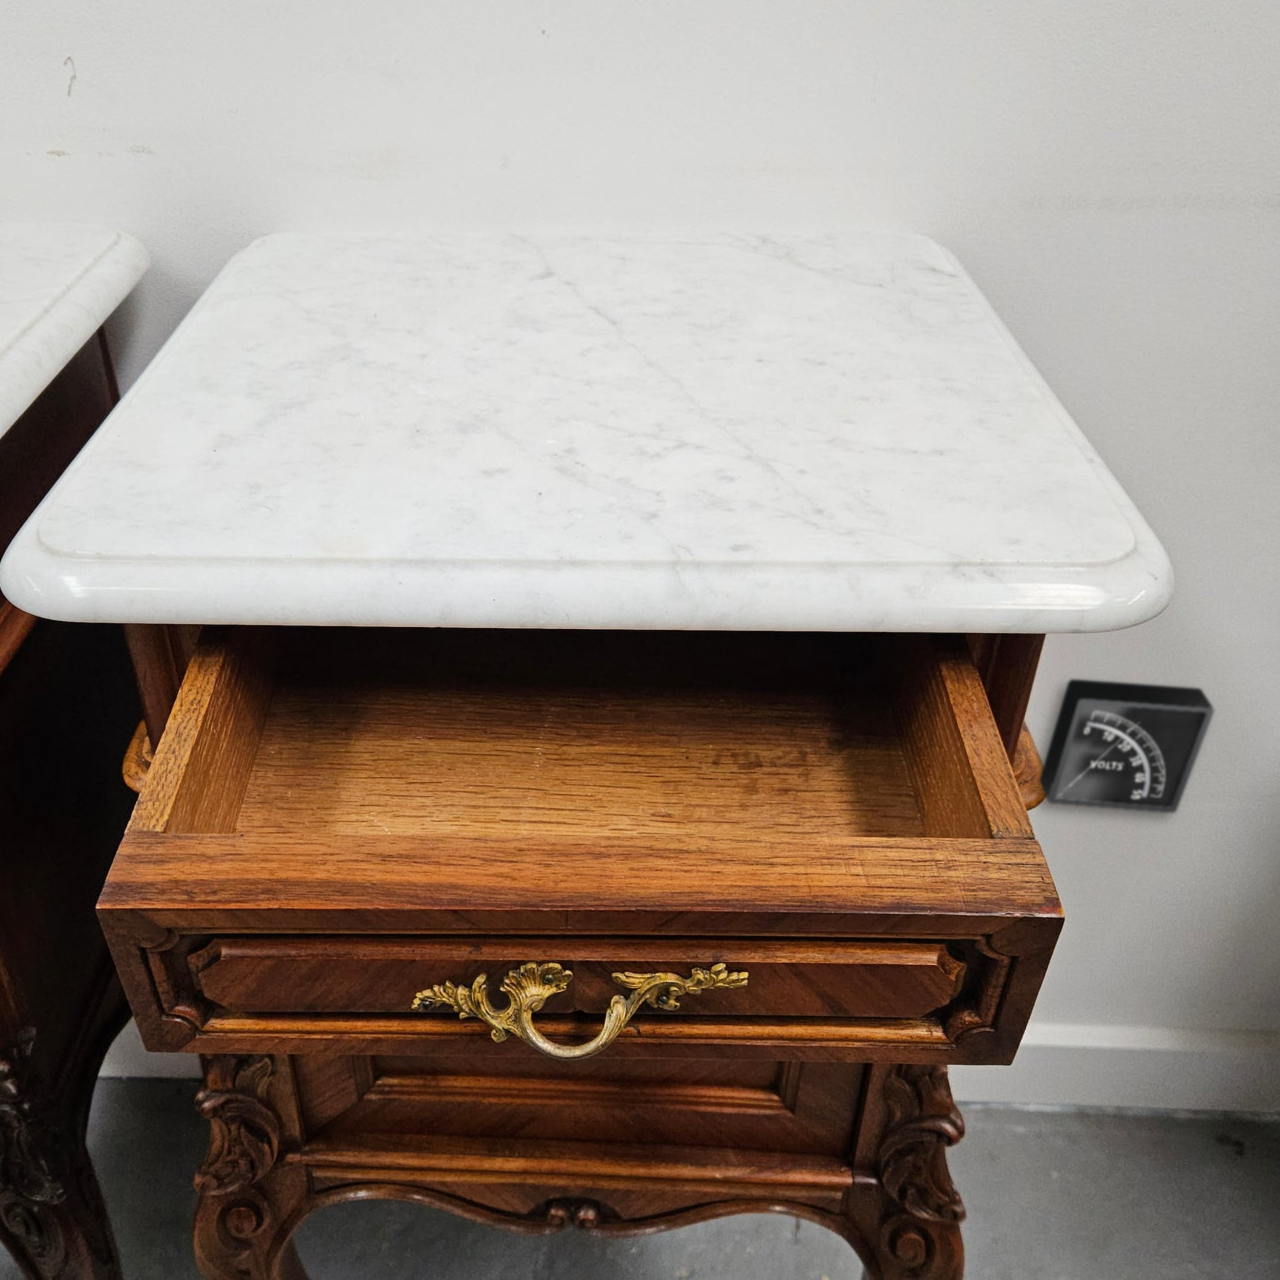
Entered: 15 V
